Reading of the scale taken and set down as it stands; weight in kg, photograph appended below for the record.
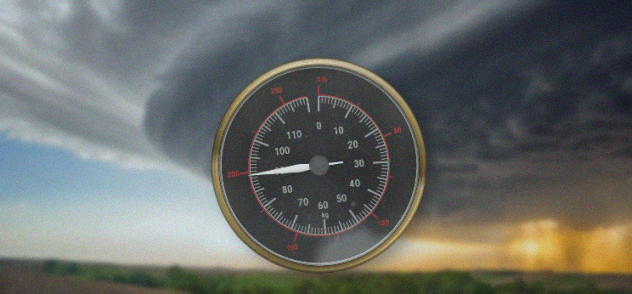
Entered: 90 kg
